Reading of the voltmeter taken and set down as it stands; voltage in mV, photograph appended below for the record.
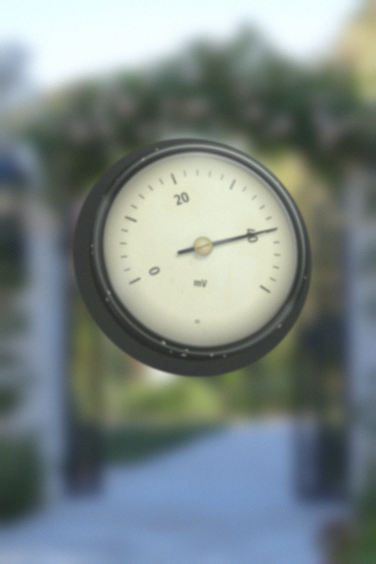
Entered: 40 mV
